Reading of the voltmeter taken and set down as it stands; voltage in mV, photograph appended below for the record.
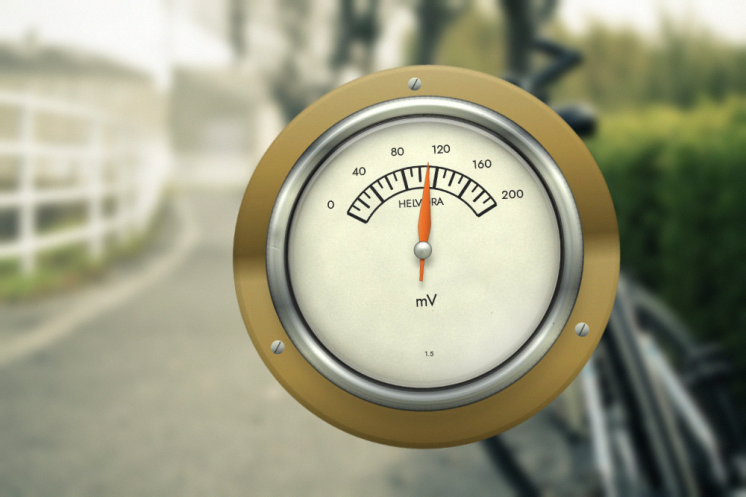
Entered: 110 mV
